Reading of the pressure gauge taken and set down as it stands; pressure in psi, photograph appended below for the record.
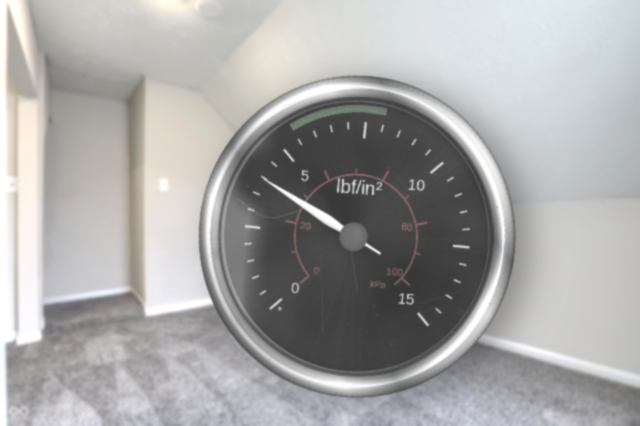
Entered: 4 psi
